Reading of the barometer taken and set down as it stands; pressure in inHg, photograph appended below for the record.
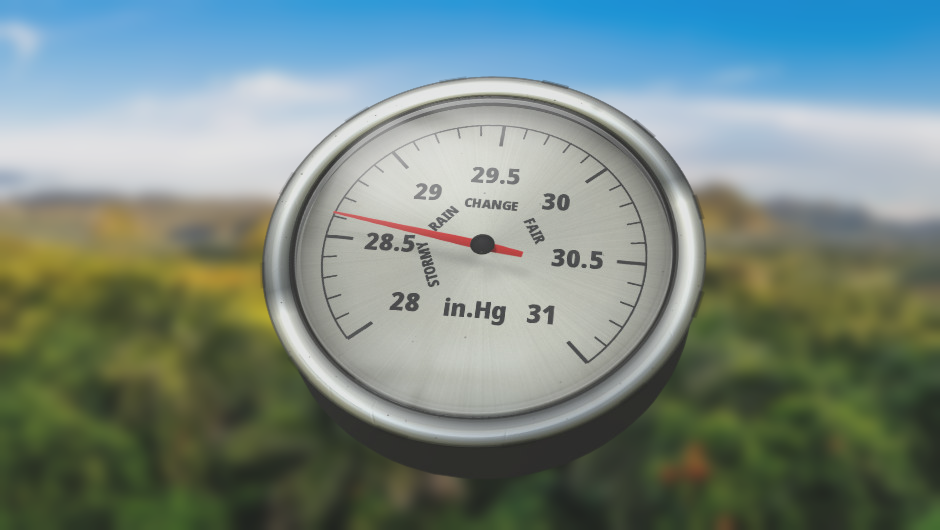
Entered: 28.6 inHg
